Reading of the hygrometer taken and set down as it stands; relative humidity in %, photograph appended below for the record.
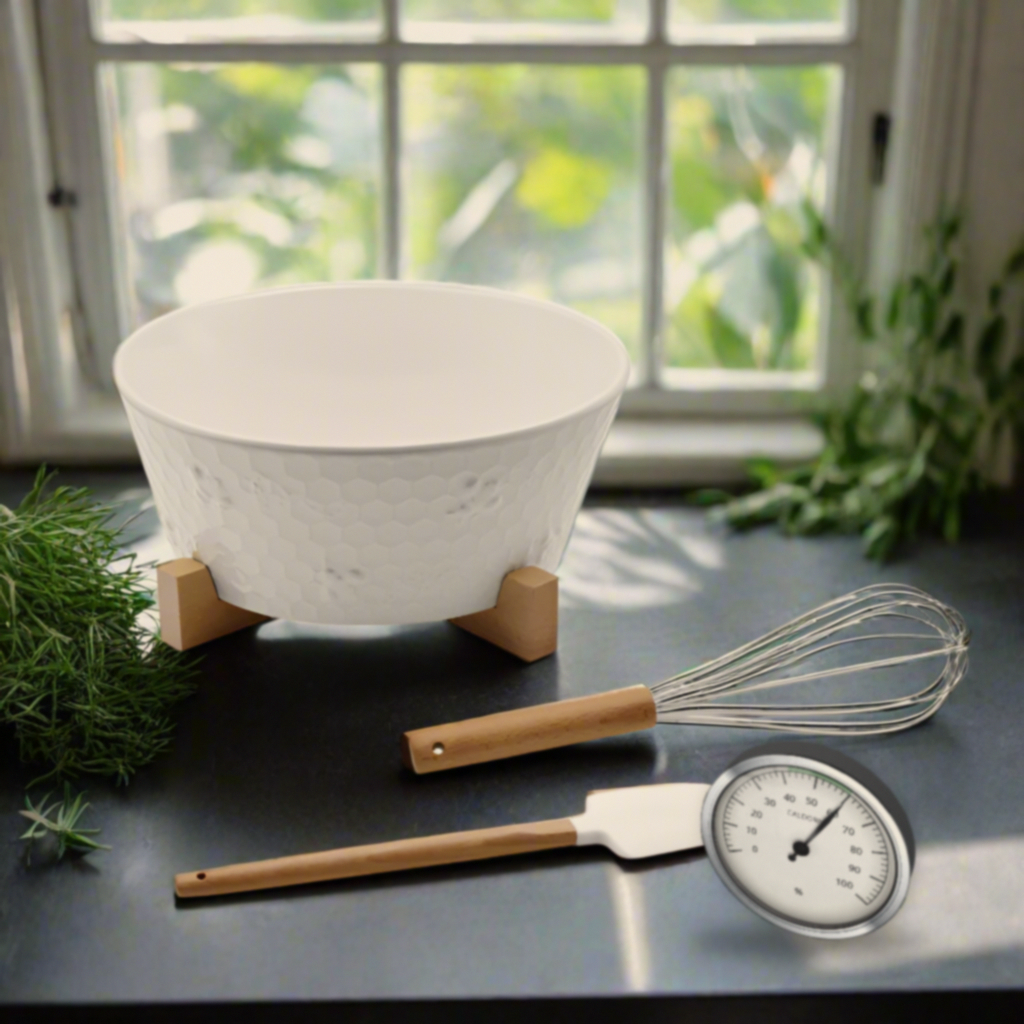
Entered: 60 %
